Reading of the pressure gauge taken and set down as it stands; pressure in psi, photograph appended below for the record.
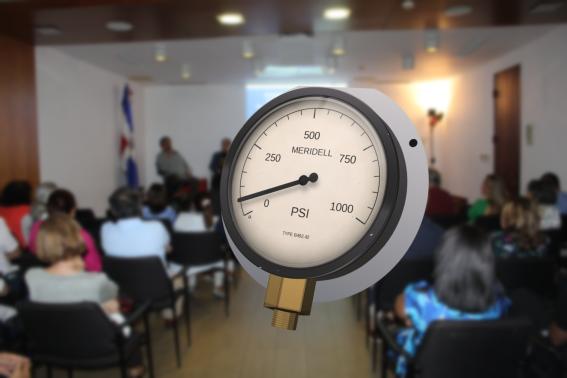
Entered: 50 psi
